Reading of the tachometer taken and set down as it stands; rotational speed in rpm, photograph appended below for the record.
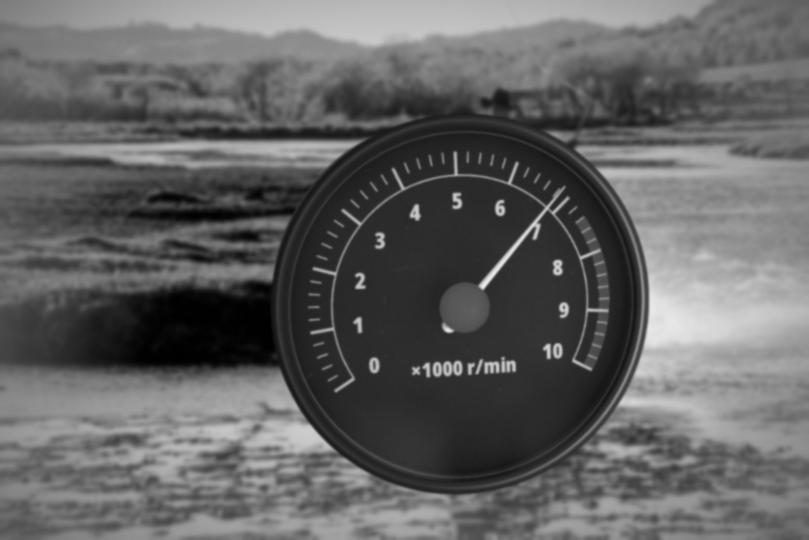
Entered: 6800 rpm
